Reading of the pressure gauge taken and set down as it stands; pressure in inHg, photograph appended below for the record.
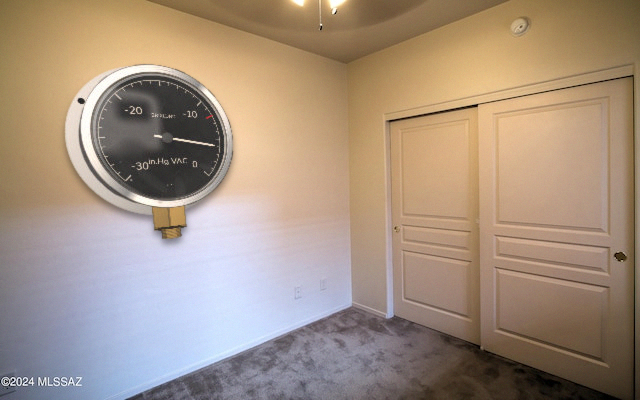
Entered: -4 inHg
